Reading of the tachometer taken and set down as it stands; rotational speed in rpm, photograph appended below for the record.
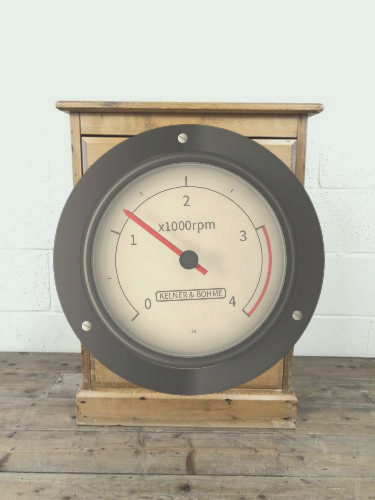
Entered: 1250 rpm
